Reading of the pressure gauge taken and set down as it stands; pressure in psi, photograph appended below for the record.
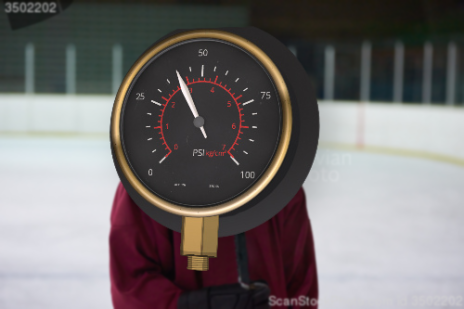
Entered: 40 psi
